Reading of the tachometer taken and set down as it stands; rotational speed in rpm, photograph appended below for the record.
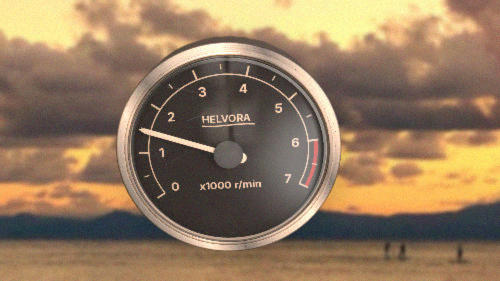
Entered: 1500 rpm
